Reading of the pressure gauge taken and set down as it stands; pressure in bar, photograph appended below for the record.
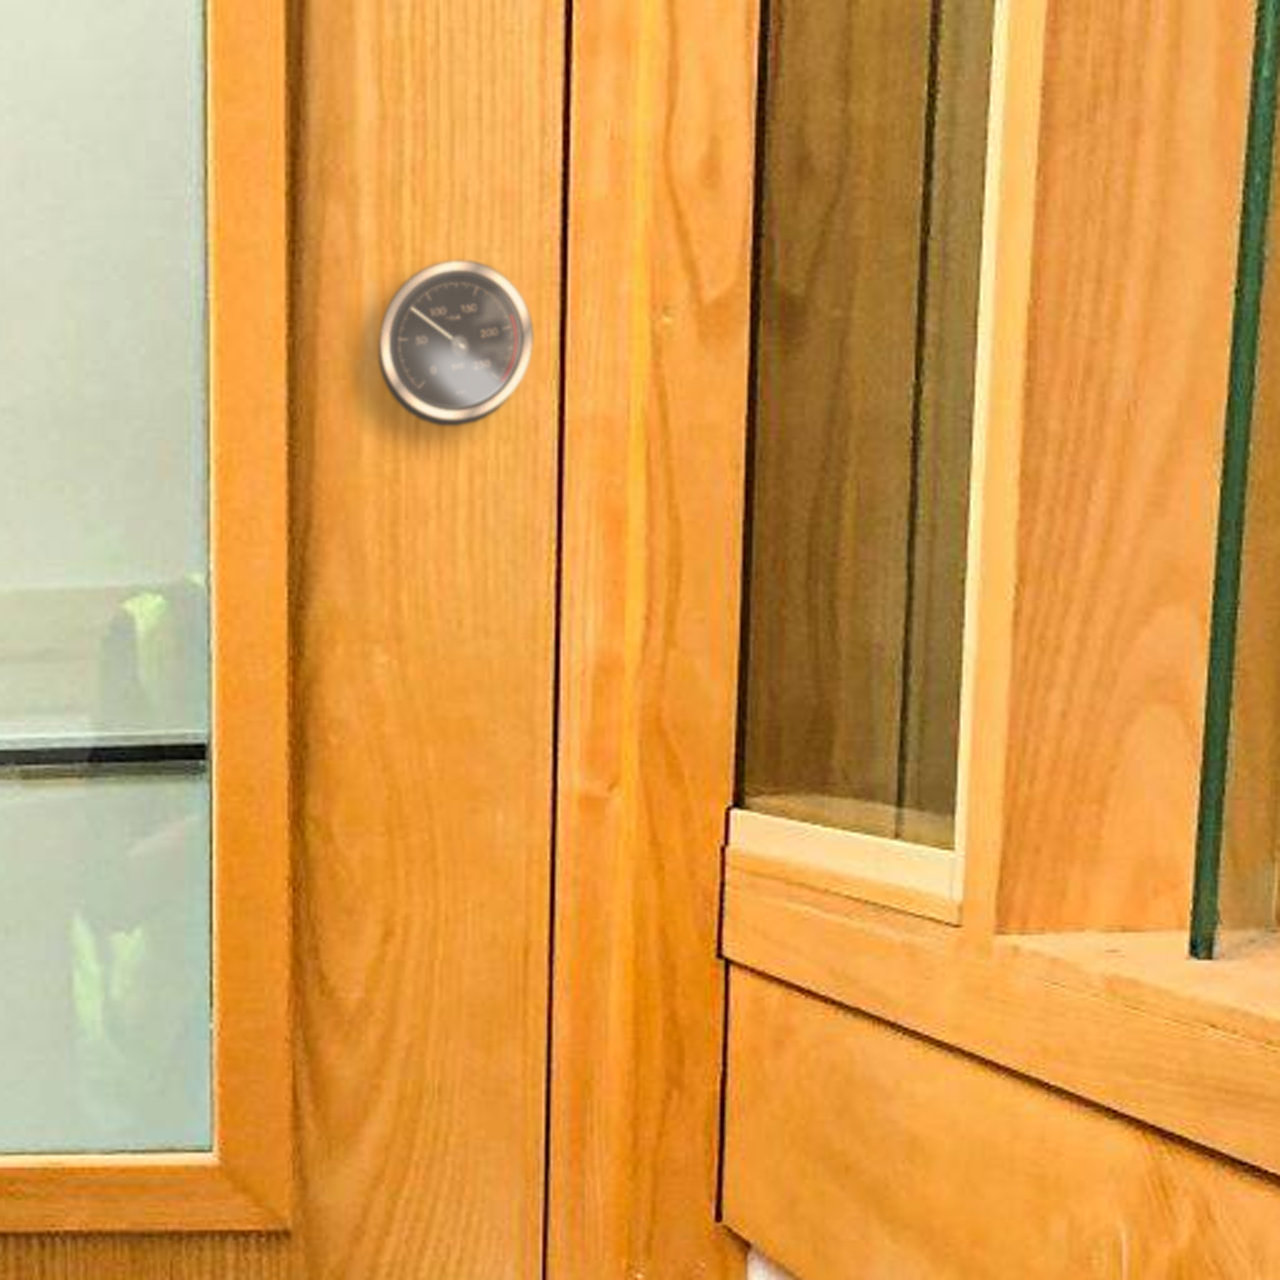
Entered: 80 bar
